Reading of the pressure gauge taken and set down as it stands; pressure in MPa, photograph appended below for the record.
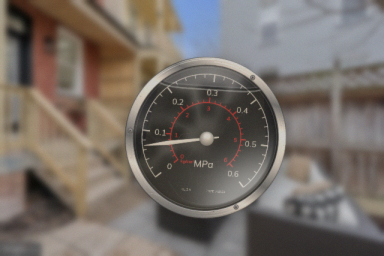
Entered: 0.07 MPa
